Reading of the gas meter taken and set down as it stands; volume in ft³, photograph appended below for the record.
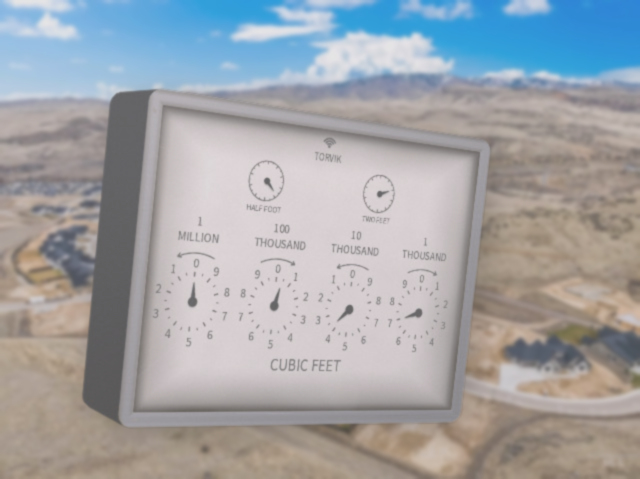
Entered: 3700 ft³
